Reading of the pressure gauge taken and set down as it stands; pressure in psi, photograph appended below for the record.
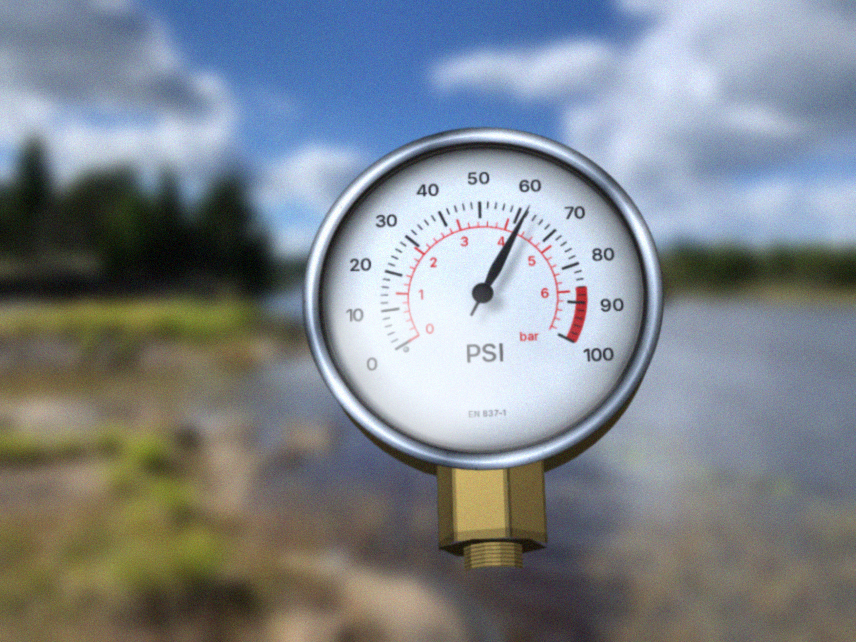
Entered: 62 psi
